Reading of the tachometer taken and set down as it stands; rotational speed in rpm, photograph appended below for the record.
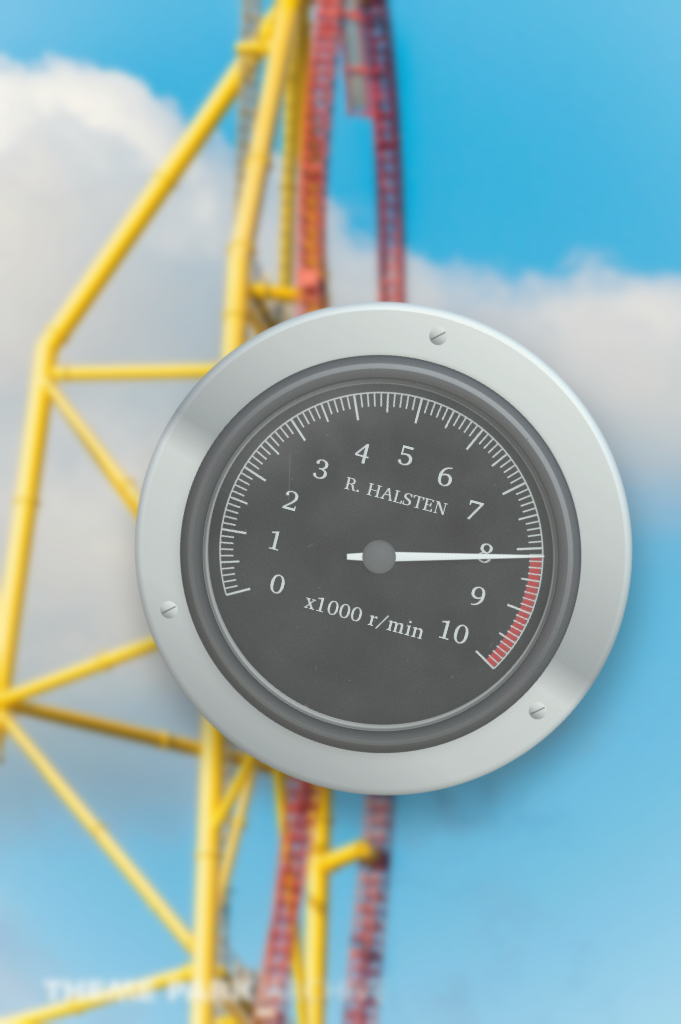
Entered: 8100 rpm
